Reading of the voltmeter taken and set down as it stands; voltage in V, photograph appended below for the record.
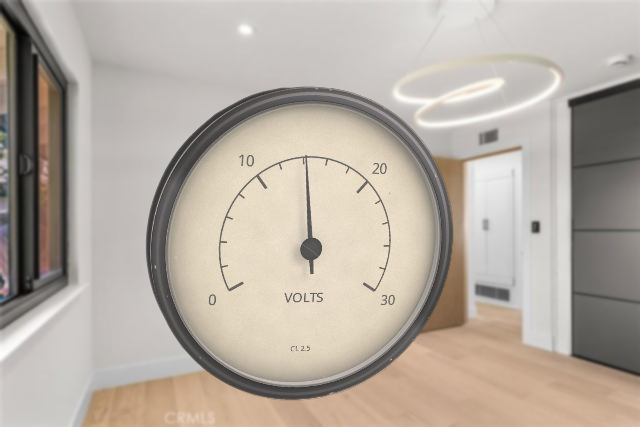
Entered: 14 V
